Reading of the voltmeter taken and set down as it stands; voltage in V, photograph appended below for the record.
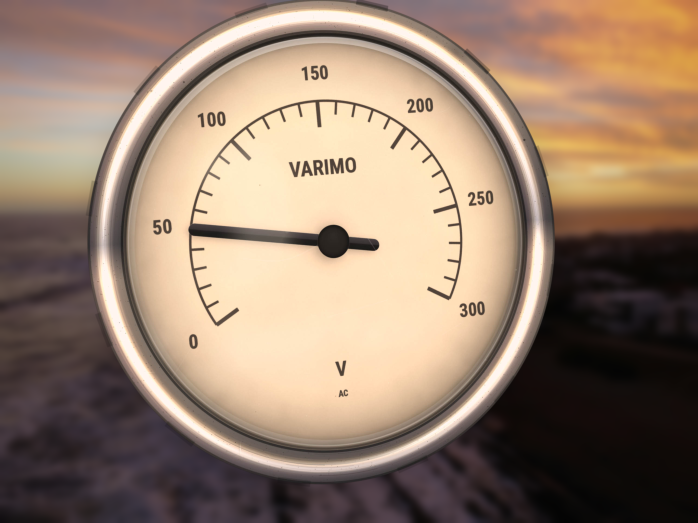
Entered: 50 V
